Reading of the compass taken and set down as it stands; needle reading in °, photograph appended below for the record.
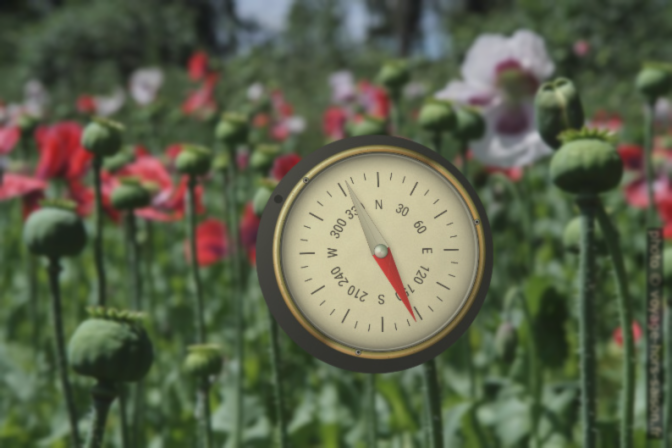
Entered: 155 °
